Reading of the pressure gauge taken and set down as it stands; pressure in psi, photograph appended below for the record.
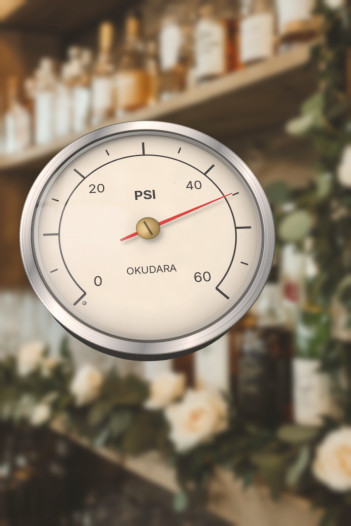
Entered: 45 psi
